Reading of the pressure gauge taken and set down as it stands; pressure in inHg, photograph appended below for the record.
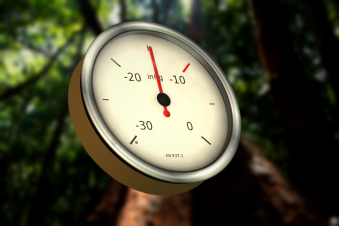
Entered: -15 inHg
